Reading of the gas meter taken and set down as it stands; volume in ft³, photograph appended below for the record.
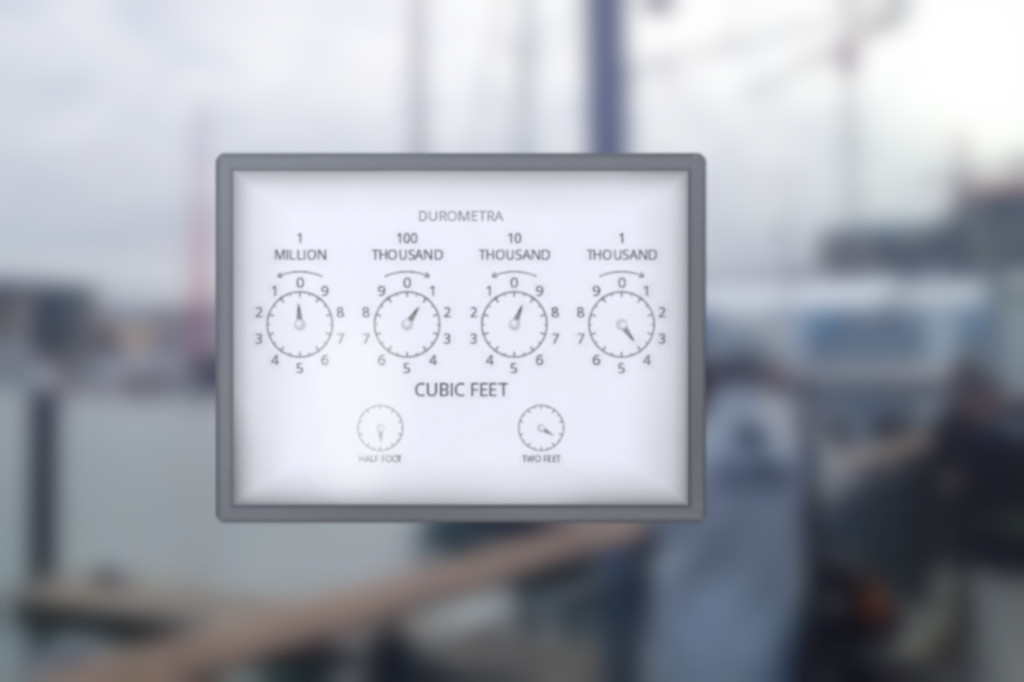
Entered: 9400 ft³
